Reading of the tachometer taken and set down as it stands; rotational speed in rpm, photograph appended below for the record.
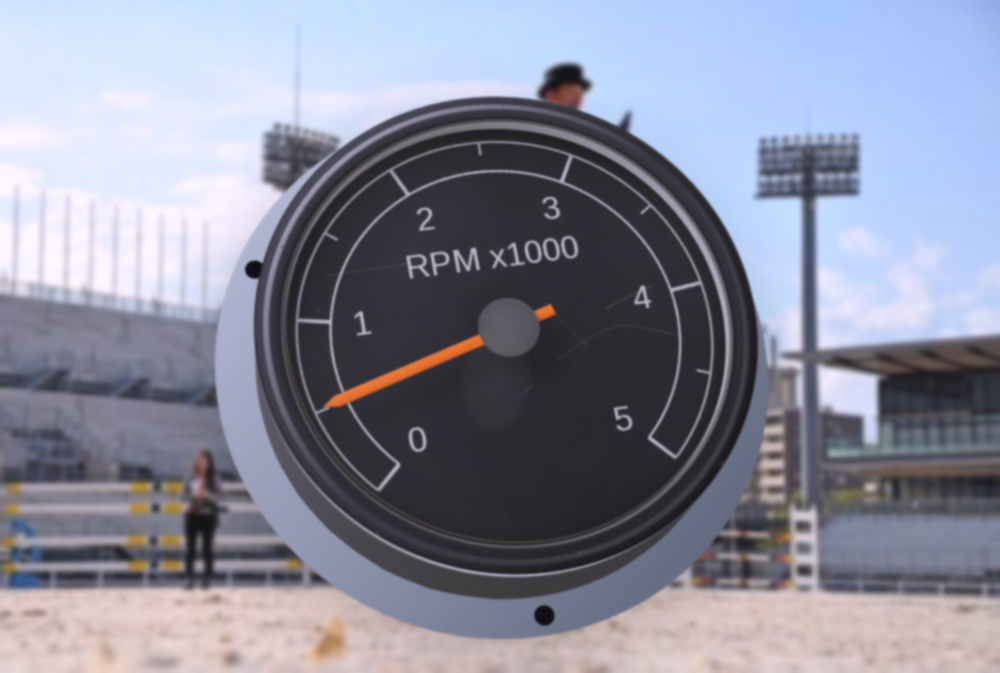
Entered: 500 rpm
